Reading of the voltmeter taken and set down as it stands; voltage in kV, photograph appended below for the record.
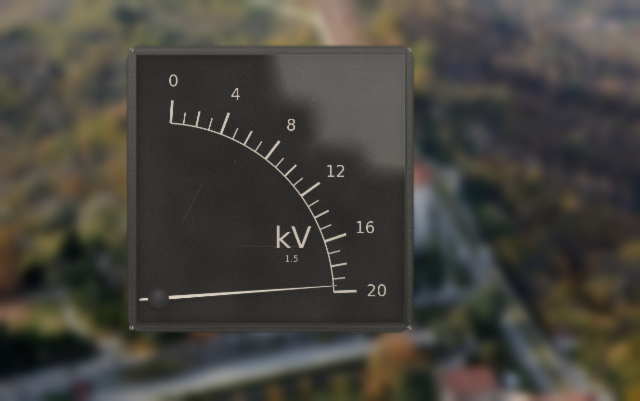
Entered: 19.5 kV
